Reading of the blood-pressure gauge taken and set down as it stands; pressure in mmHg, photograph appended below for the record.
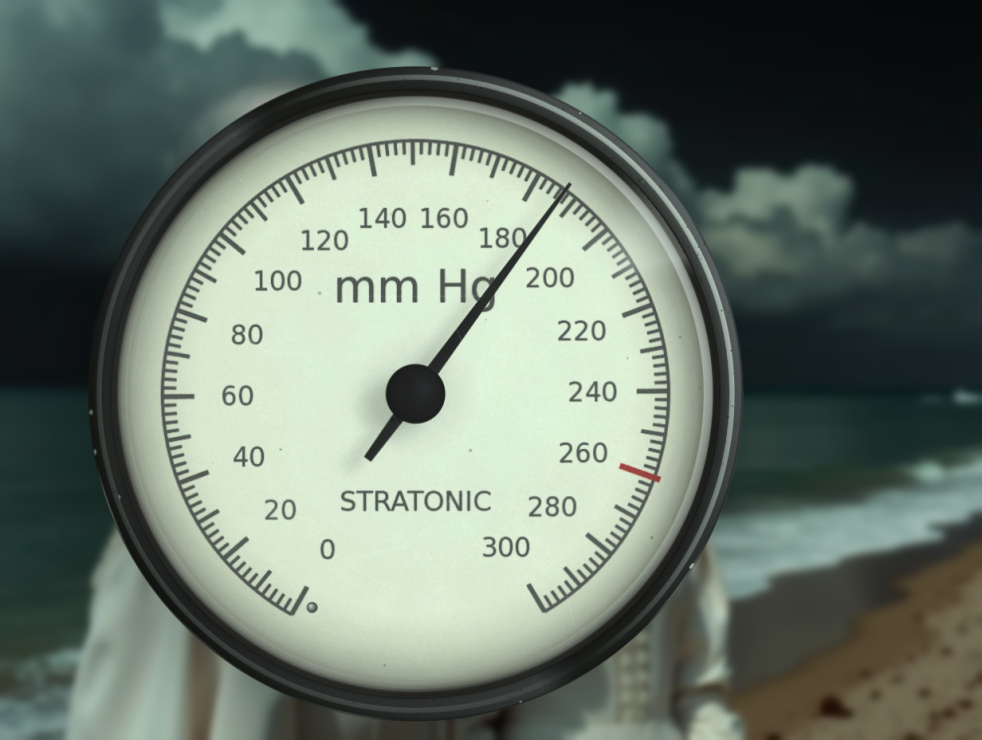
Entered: 187 mmHg
